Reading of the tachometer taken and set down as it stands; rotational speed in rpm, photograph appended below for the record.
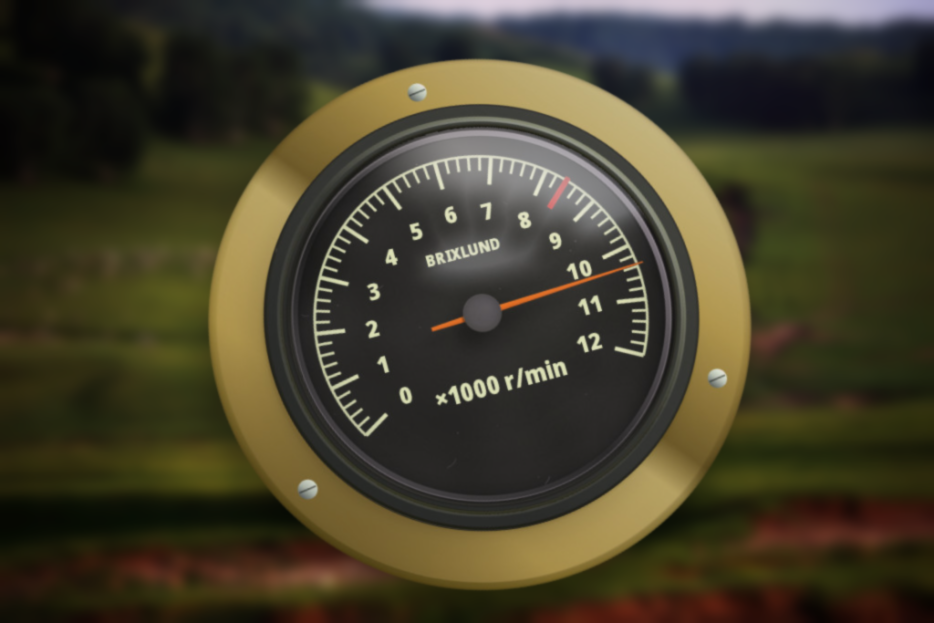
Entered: 10400 rpm
